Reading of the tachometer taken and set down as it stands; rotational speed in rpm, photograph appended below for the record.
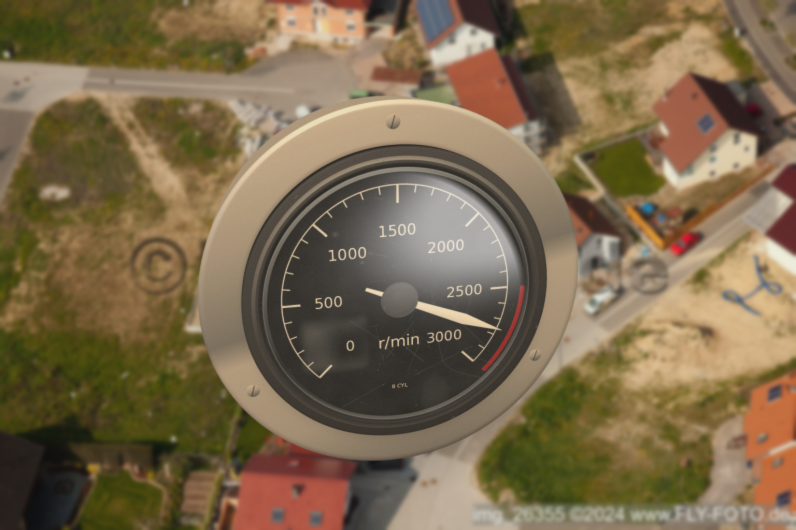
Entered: 2750 rpm
